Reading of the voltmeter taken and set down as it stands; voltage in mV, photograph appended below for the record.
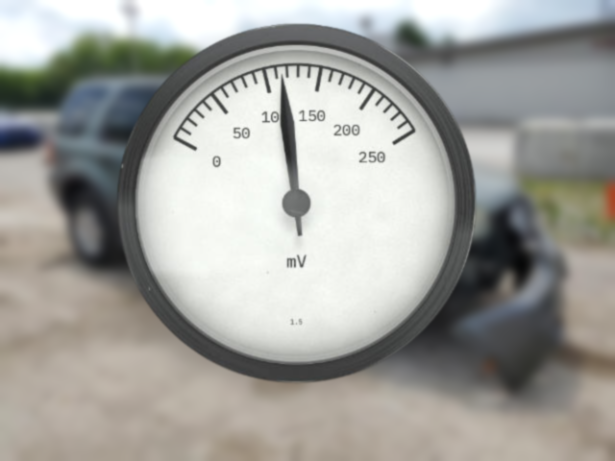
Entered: 115 mV
